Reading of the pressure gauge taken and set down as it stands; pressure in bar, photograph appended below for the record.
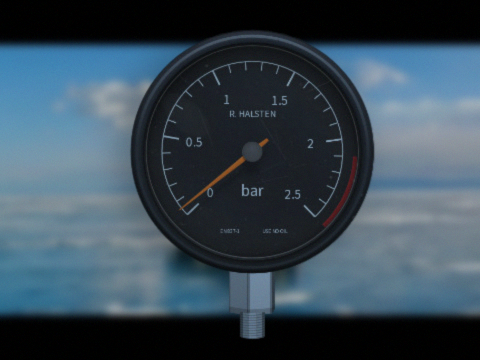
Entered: 0.05 bar
